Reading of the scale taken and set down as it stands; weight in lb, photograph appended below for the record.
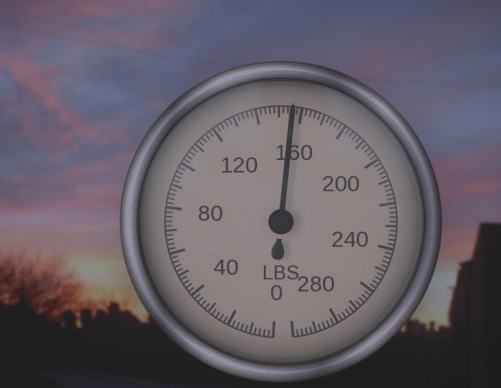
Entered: 156 lb
